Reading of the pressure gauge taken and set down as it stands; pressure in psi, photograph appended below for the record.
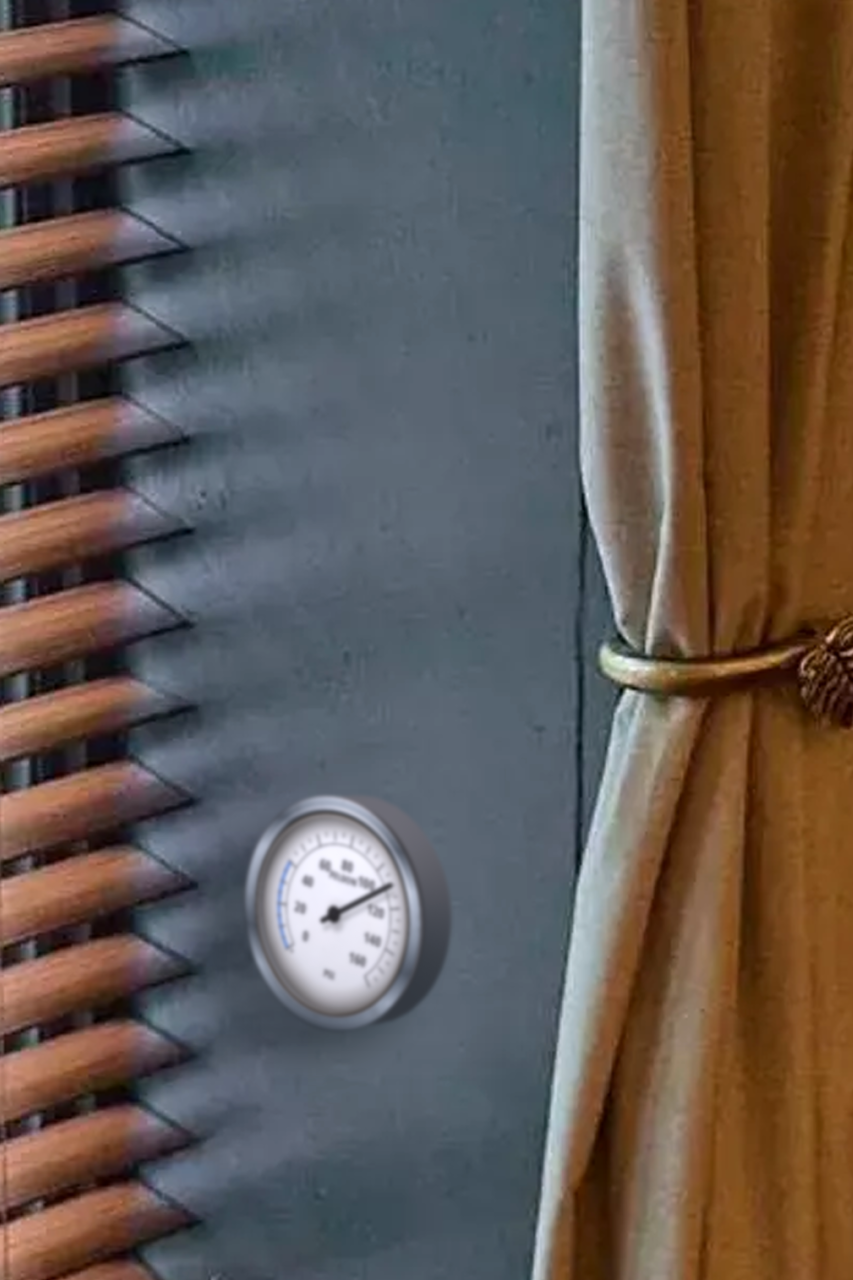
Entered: 110 psi
